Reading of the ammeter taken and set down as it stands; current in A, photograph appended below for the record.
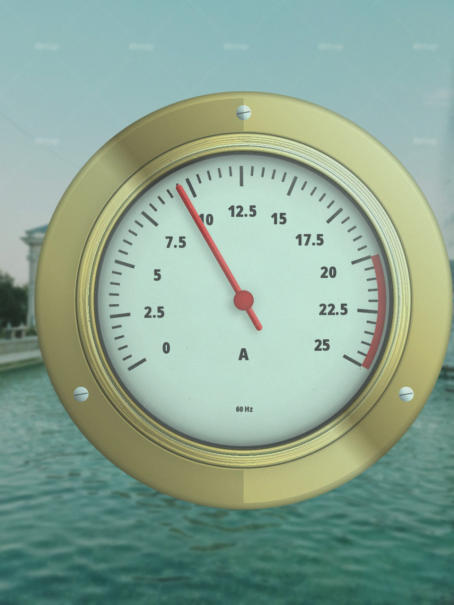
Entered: 9.5 A
